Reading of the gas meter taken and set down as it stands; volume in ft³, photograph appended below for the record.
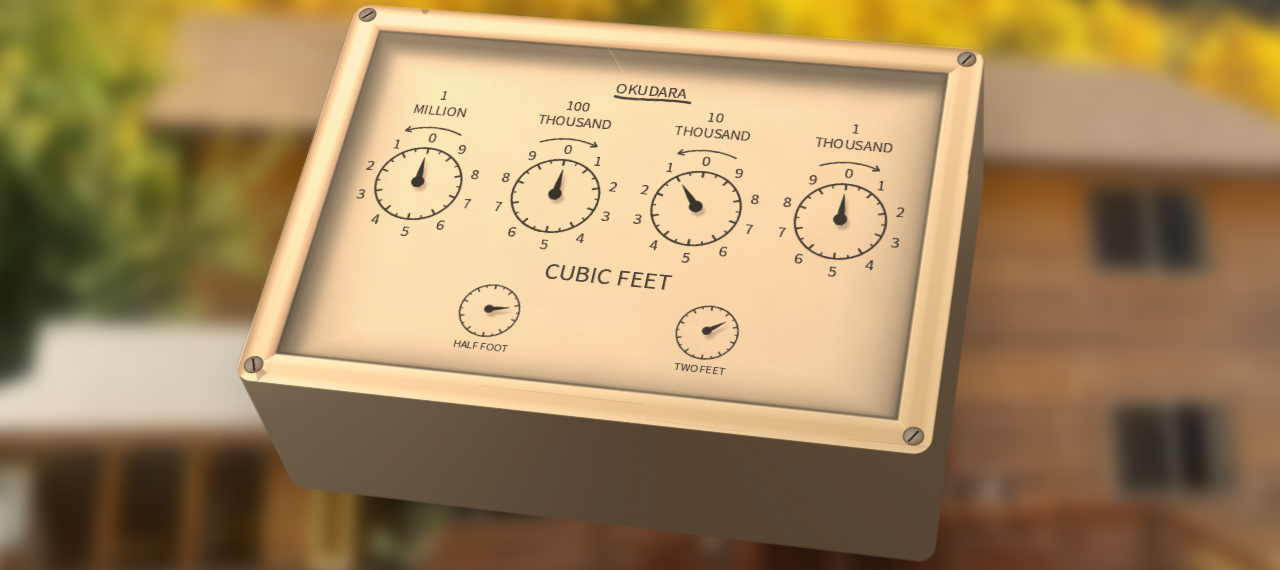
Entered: 1000 ft³
